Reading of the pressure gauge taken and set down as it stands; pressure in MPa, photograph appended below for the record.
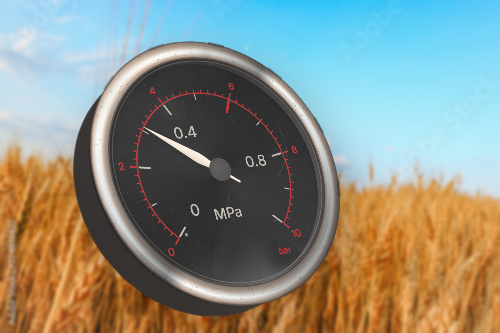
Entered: 0.3 MPa
